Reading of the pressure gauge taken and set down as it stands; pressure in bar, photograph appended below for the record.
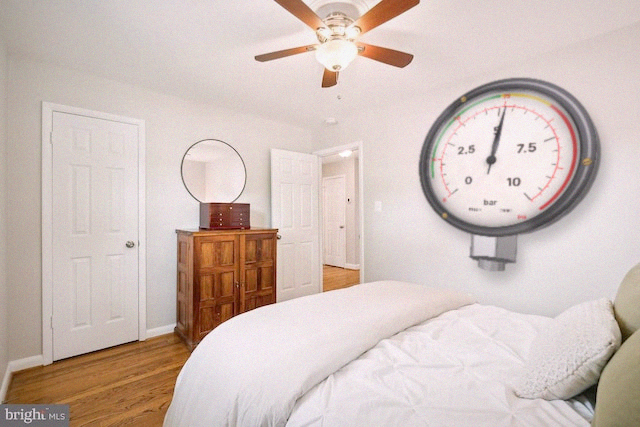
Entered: 5.25 bar
